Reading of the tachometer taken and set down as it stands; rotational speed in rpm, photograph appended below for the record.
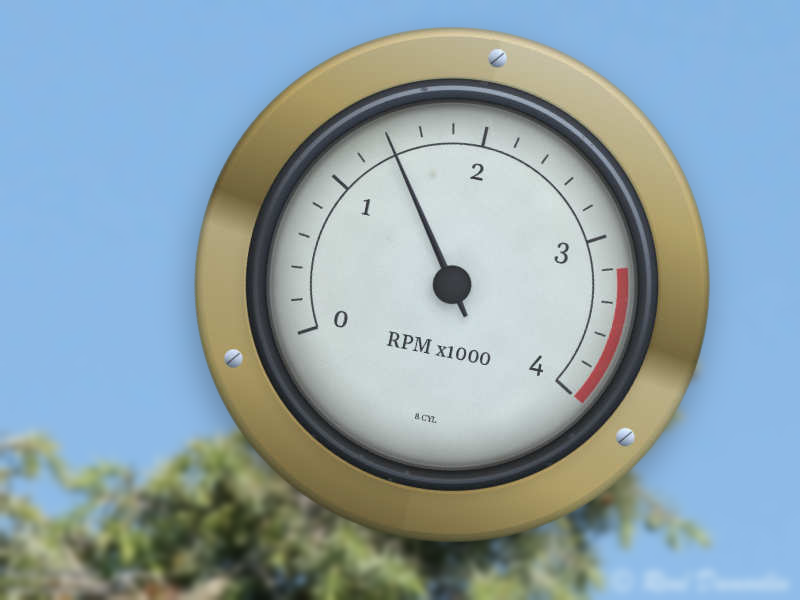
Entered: 1400 rpm
